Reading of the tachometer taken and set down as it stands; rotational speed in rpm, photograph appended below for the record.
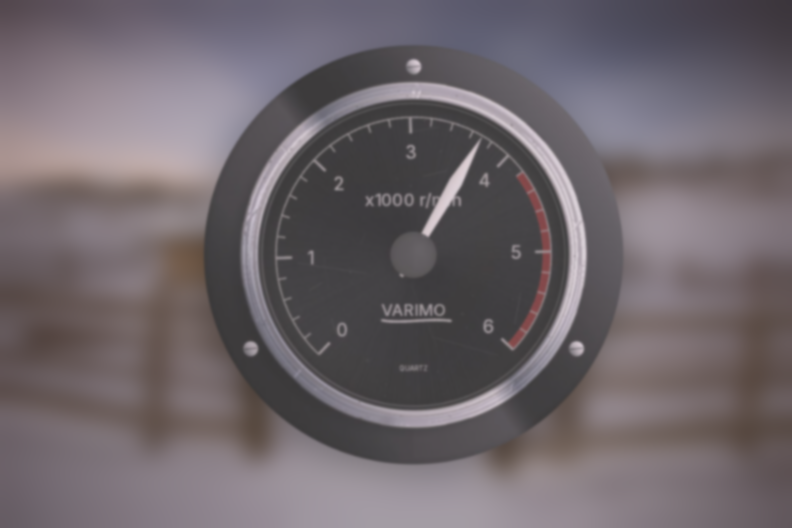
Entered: 3700 rpm
